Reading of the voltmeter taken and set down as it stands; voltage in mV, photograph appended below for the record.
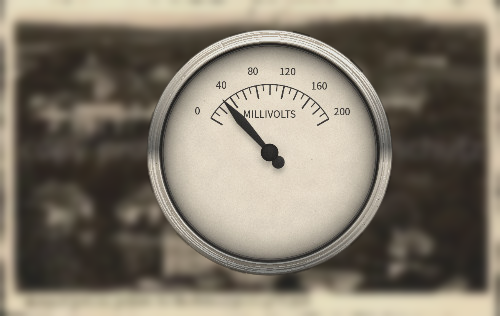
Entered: 30 mV
